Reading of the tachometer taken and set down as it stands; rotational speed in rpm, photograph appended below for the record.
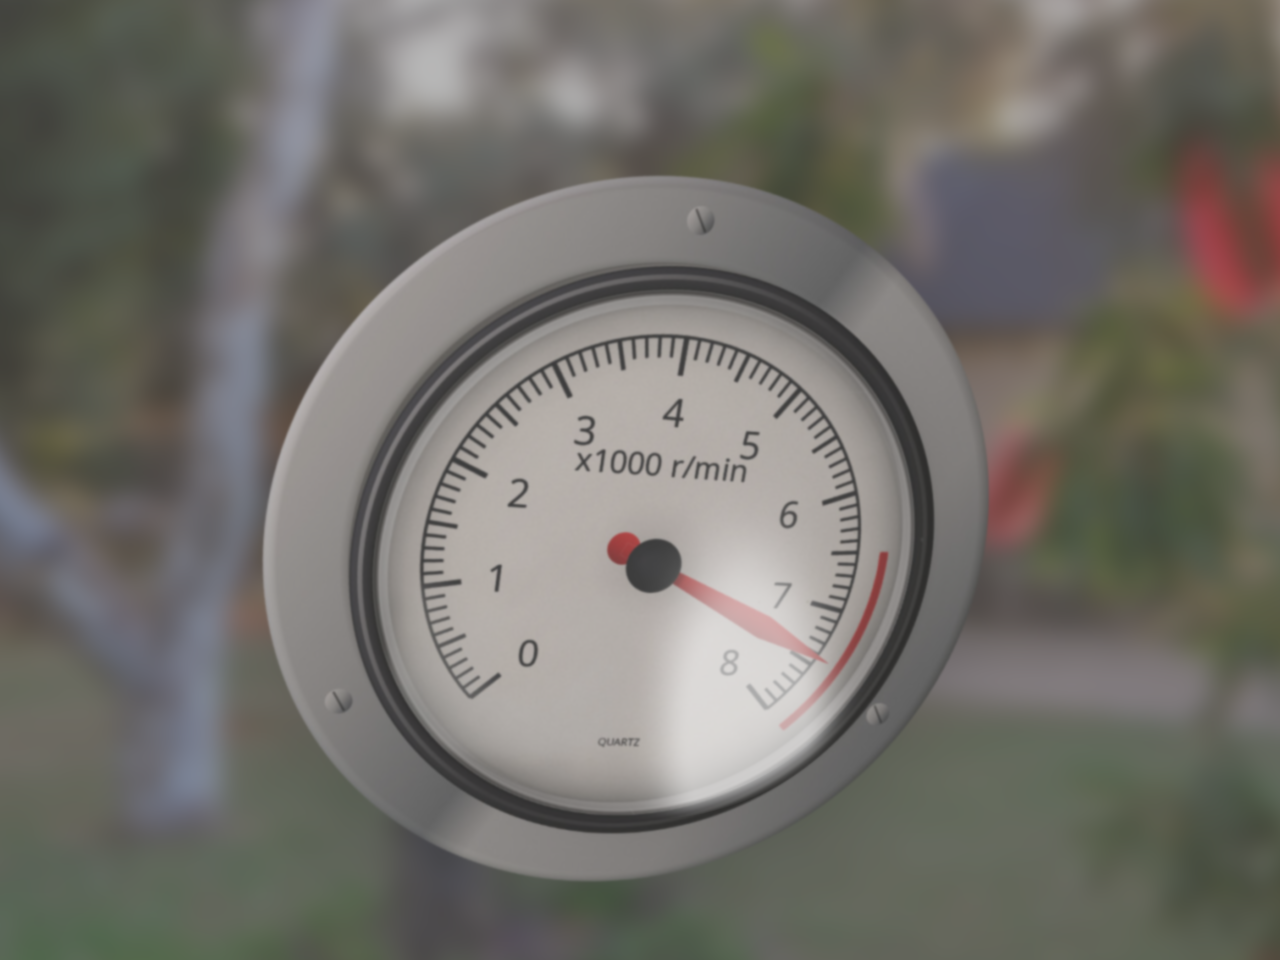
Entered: 7400 rpm
